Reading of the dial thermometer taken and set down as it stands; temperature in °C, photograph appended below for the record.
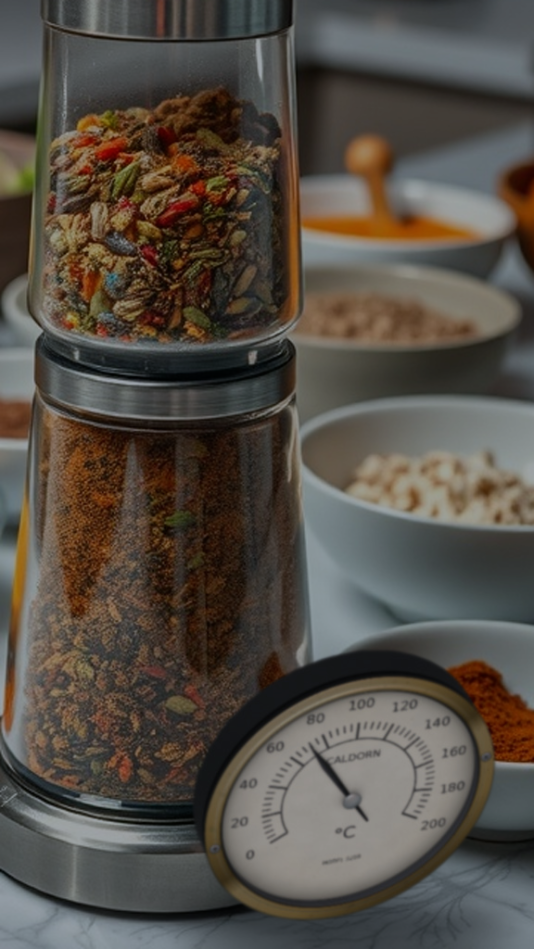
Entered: 72 °C
